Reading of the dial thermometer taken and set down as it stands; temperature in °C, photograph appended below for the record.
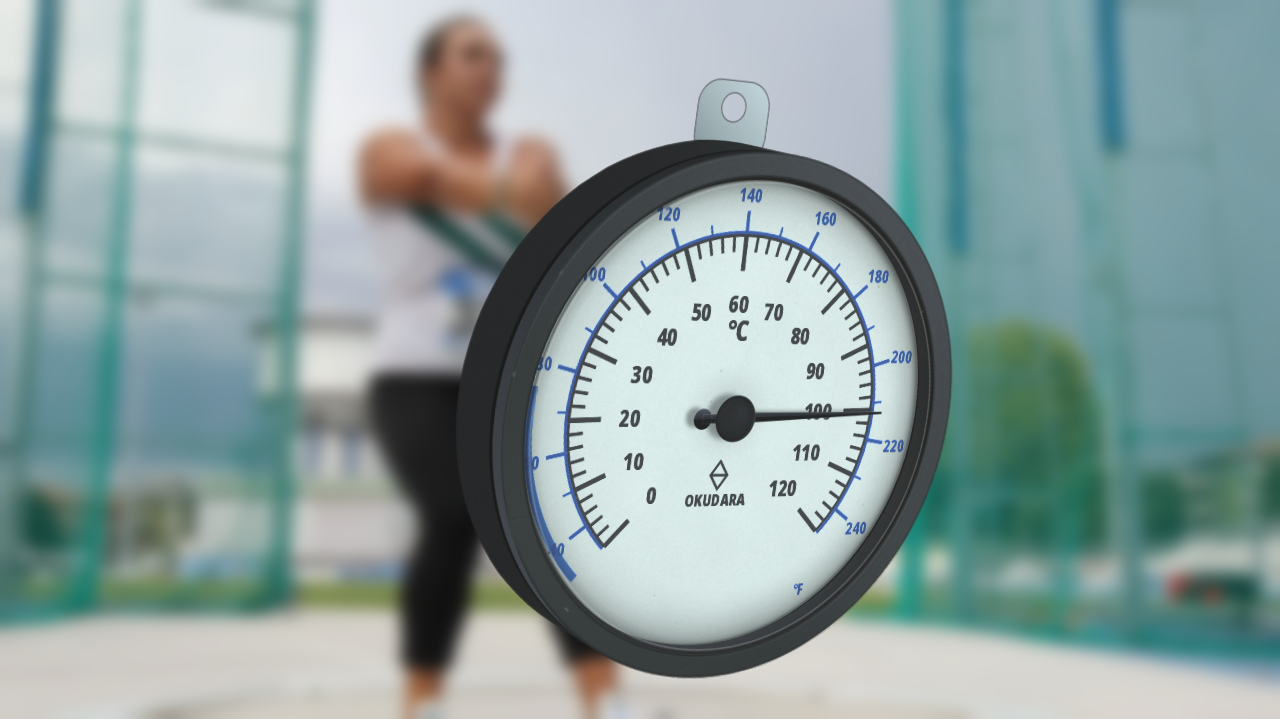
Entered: 100 °C
